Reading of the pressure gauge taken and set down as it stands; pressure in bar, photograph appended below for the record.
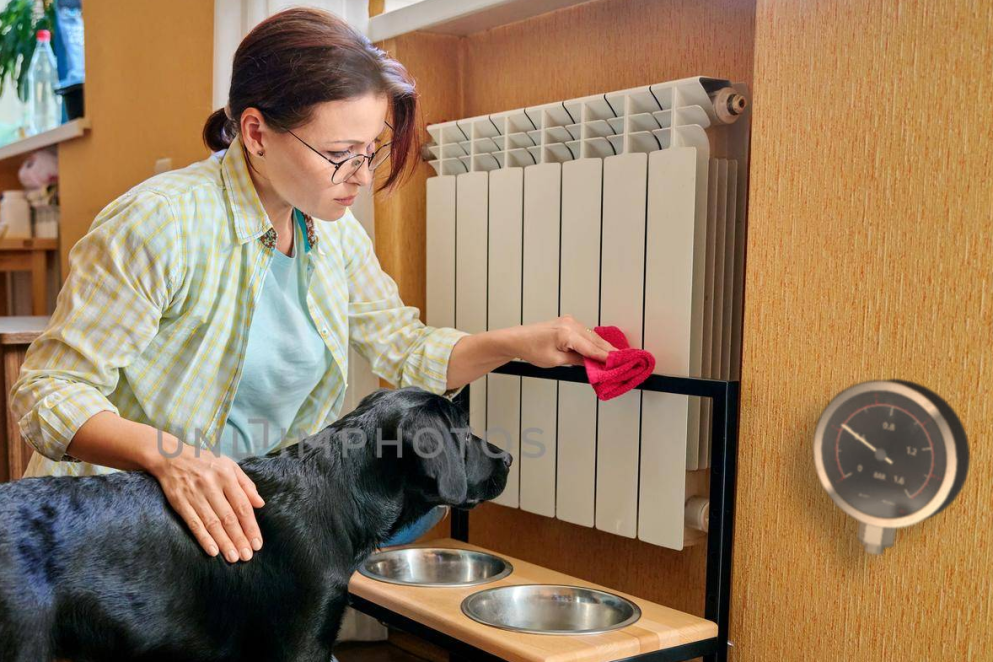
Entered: 0.4 bar
